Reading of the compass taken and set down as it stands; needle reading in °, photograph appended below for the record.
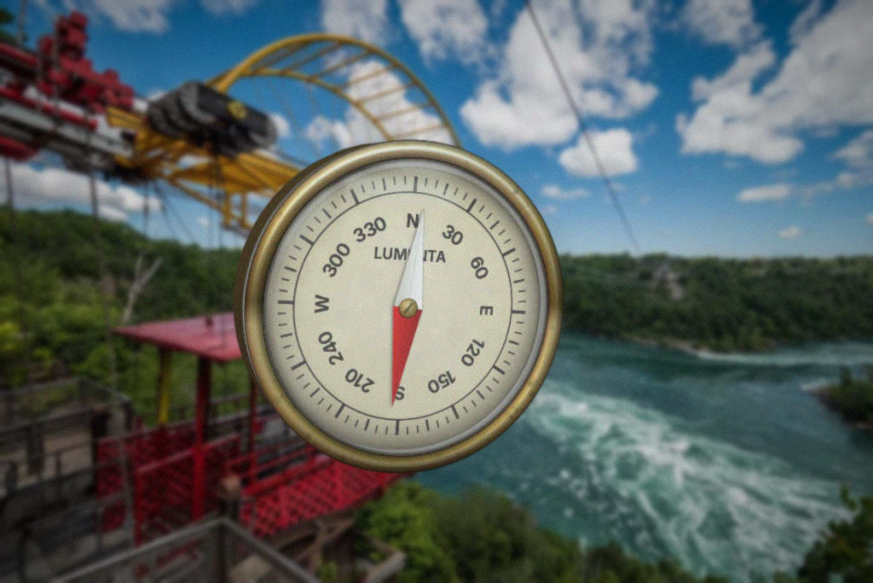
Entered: 185 °
